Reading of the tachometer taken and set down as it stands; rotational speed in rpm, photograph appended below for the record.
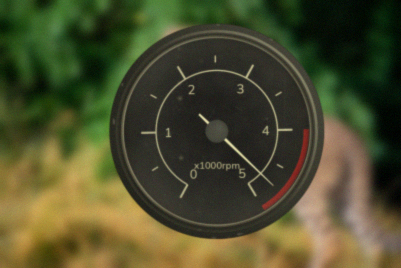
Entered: 4750 rpm
